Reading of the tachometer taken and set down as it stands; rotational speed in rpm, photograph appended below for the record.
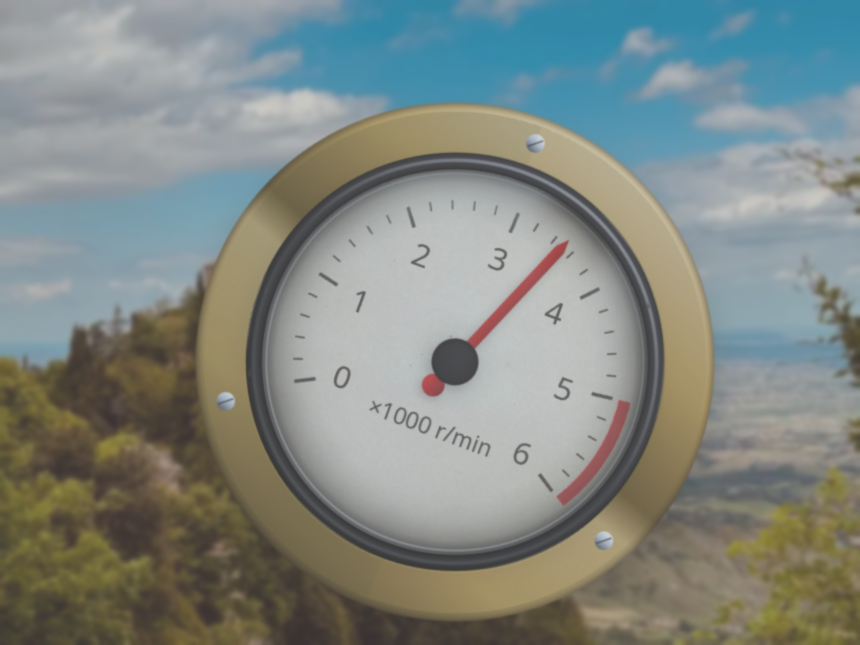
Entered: 3500 rpm
